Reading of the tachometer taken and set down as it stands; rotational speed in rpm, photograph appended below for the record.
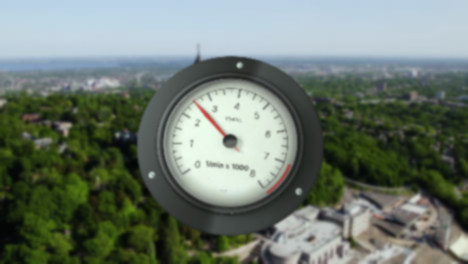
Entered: 2500 rpm
